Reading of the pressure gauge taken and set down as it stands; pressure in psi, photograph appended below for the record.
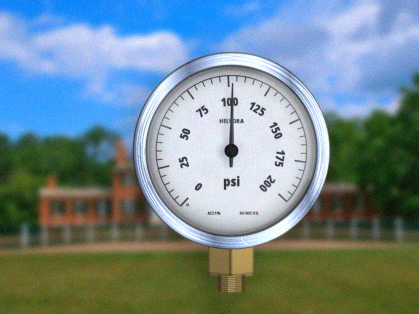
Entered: 102.5 psi
